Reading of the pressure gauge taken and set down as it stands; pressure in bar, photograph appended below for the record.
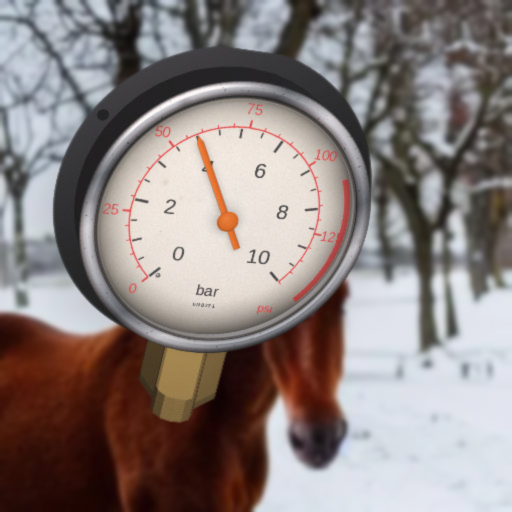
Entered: 4 bar
